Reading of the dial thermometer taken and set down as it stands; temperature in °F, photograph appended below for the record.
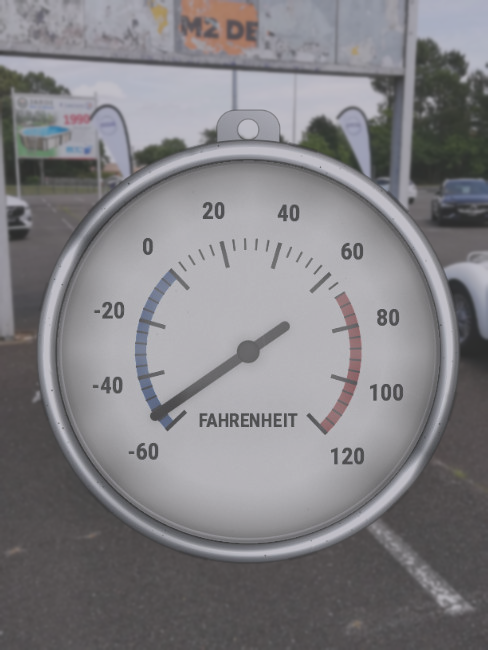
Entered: -54 °F
